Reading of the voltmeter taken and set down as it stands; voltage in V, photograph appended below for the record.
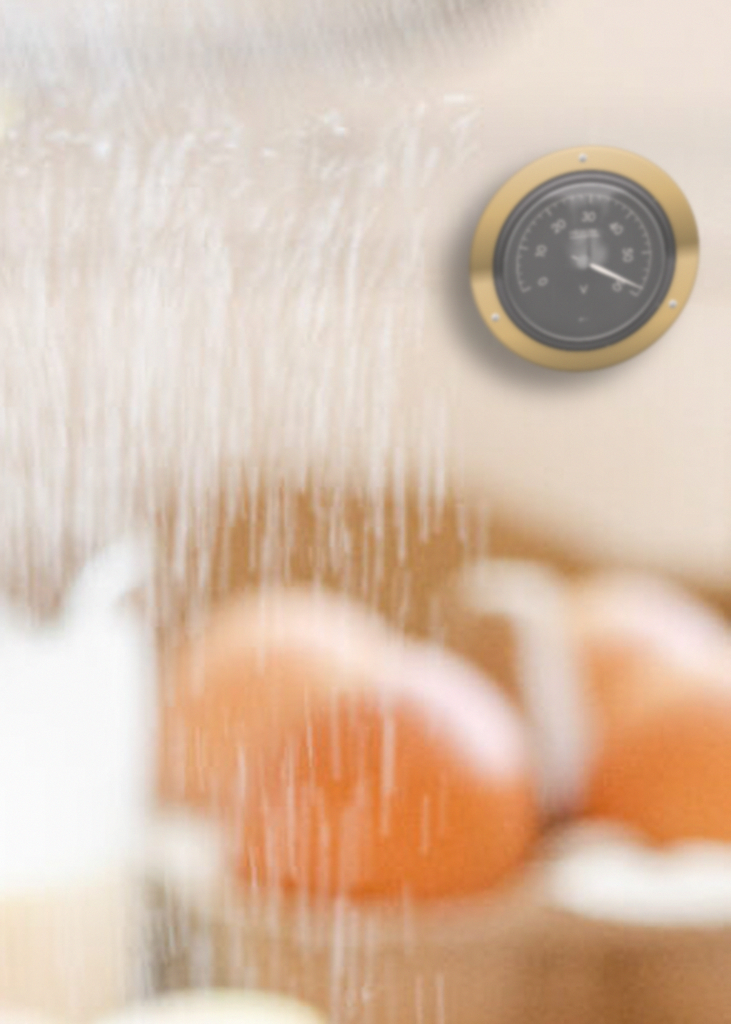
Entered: 58 V
